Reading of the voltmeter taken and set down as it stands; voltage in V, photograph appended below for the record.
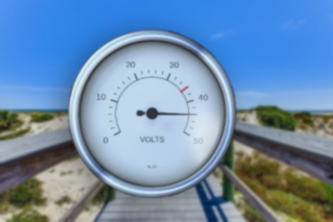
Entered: 44 V
